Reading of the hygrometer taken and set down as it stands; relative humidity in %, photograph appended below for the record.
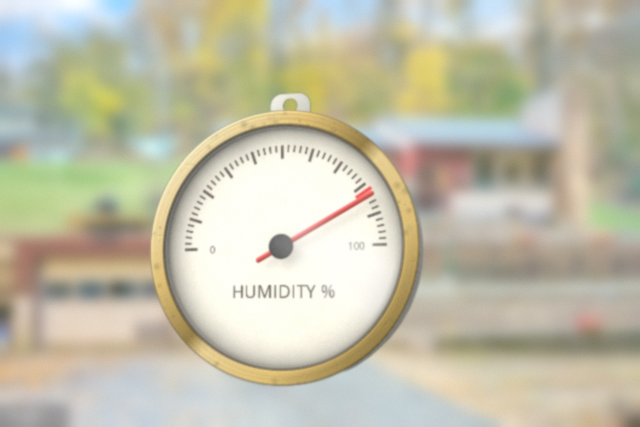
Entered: 84 %
